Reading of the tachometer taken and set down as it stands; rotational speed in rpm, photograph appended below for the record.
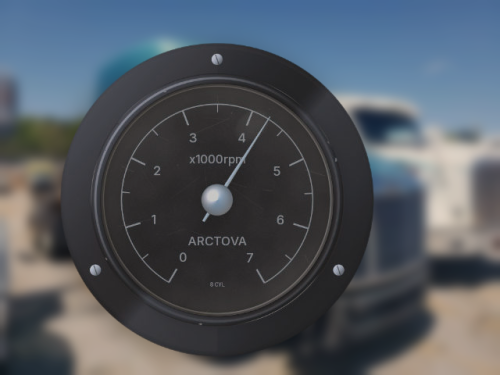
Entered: 4250 rpm
